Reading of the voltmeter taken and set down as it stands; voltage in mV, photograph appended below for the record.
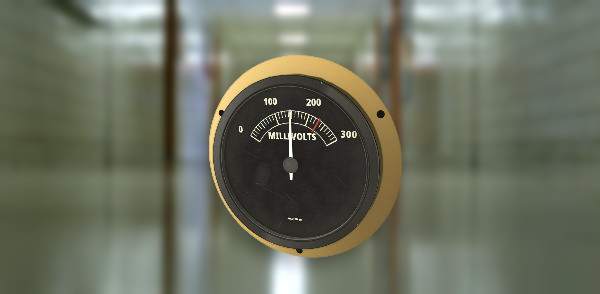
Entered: 150 mV
